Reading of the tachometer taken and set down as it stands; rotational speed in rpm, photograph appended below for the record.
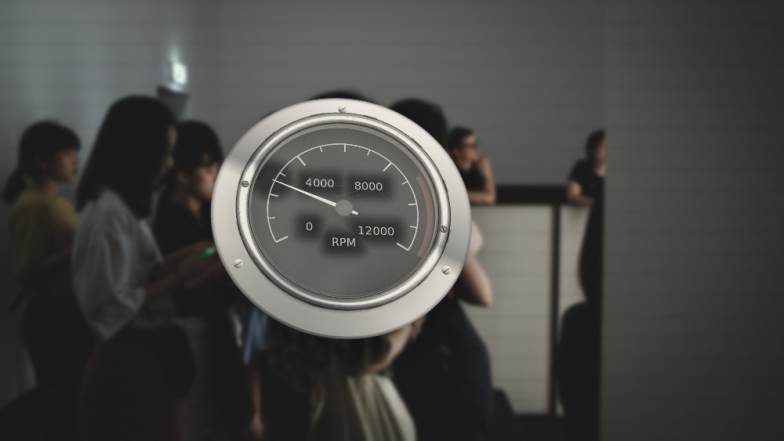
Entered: 2500 rpm
